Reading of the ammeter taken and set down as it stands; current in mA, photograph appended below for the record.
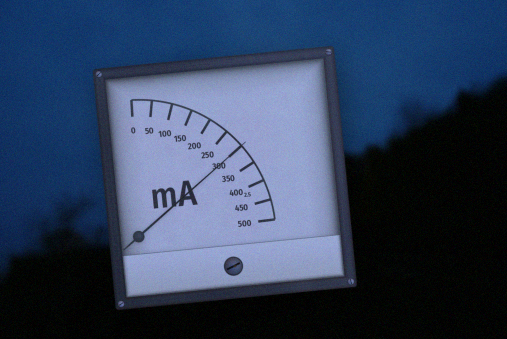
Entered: 300 mA
